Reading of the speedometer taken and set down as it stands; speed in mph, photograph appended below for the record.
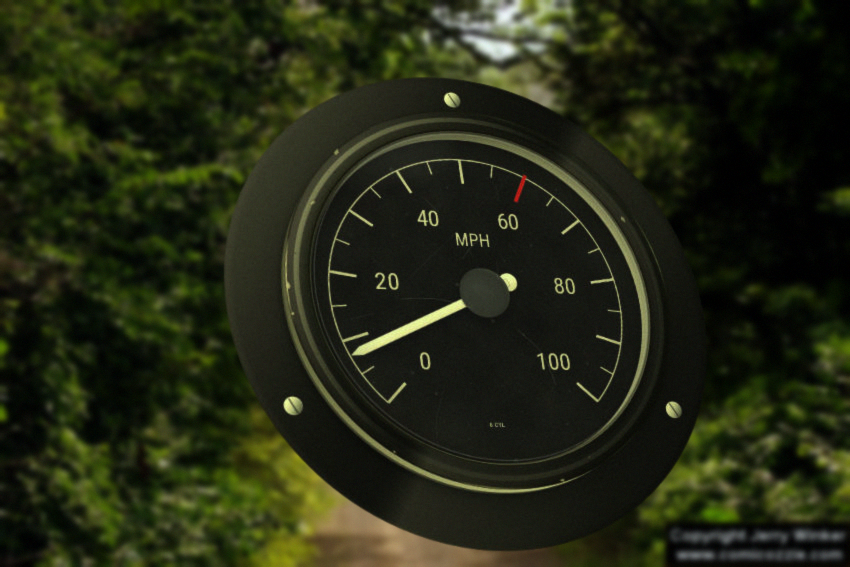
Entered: 7.5 mph
